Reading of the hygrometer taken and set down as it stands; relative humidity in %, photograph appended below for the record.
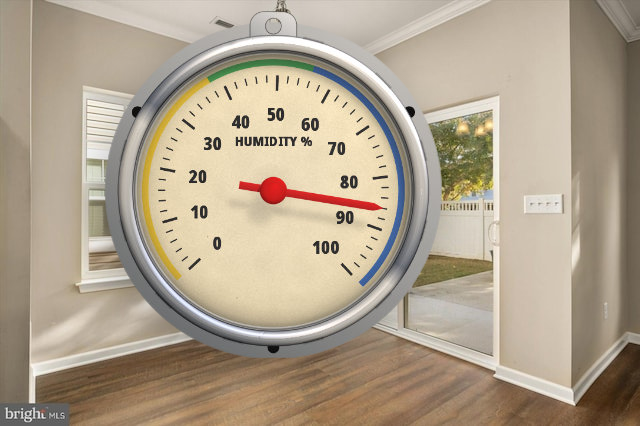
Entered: 86 %
